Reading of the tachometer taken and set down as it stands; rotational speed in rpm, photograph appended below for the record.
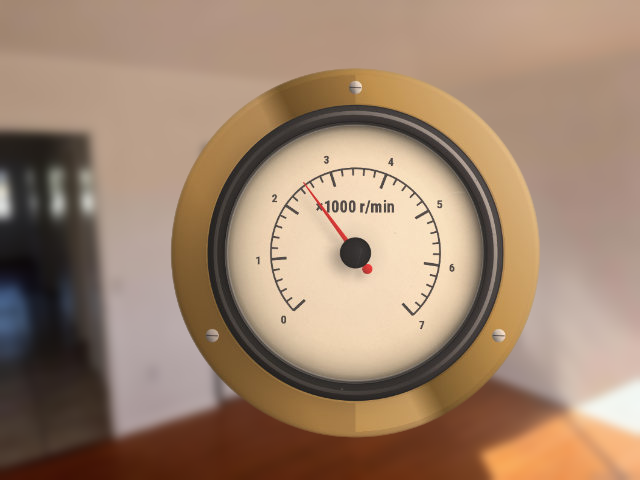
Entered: 2500 rpm
